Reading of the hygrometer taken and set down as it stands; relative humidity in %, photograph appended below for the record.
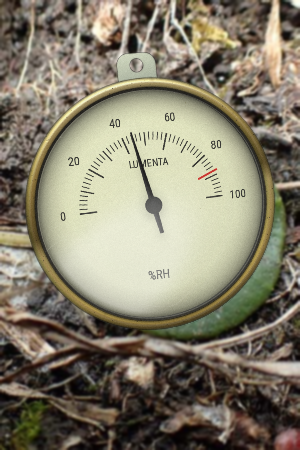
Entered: 44 %
